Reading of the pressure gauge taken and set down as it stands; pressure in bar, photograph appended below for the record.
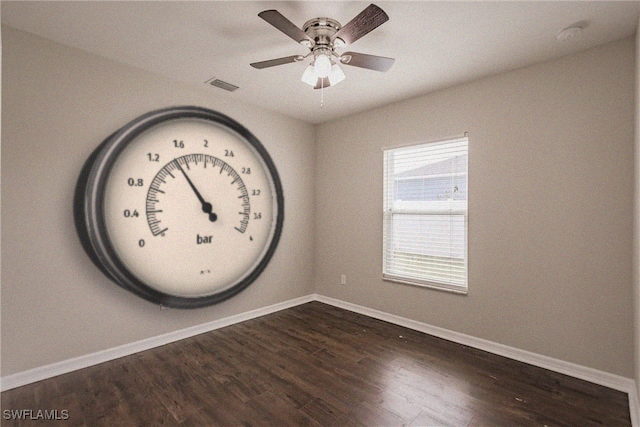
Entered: 1.4 bar
